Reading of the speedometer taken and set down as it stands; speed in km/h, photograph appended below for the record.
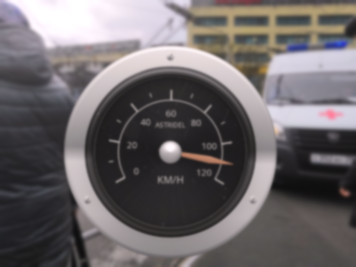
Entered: 110 km/h
